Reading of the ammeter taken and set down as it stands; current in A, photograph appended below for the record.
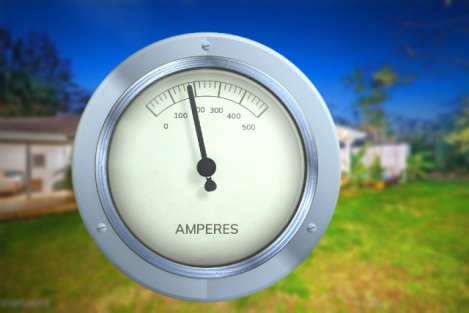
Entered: 180 A
